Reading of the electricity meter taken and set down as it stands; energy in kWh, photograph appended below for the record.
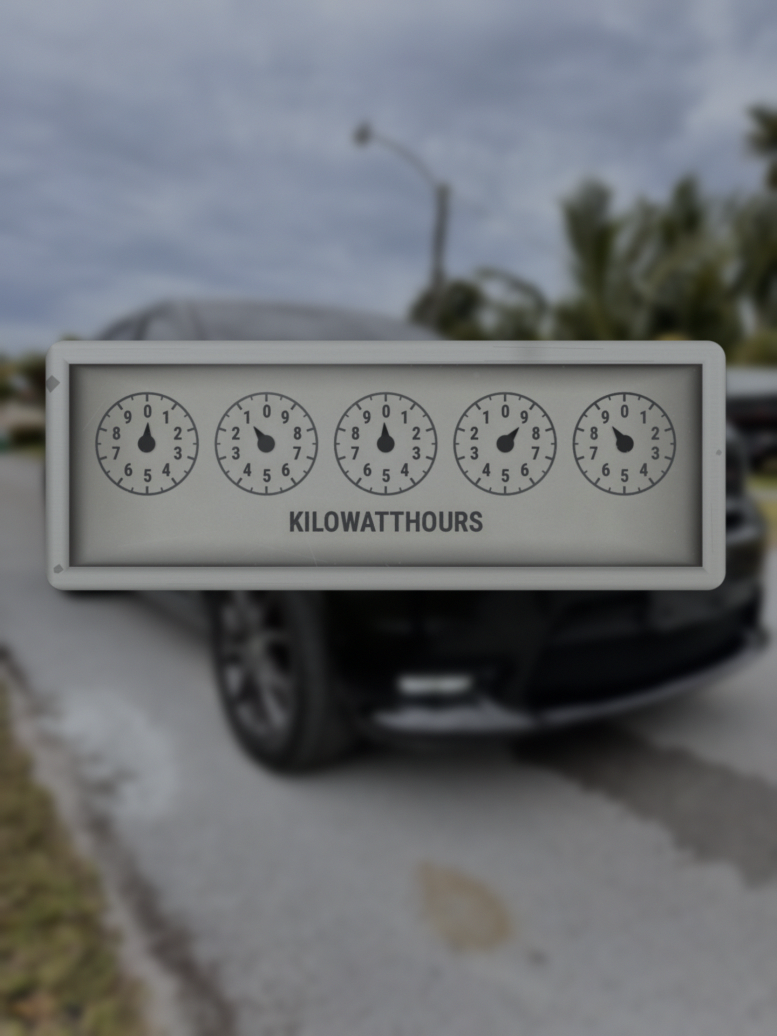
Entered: 989 kWh
